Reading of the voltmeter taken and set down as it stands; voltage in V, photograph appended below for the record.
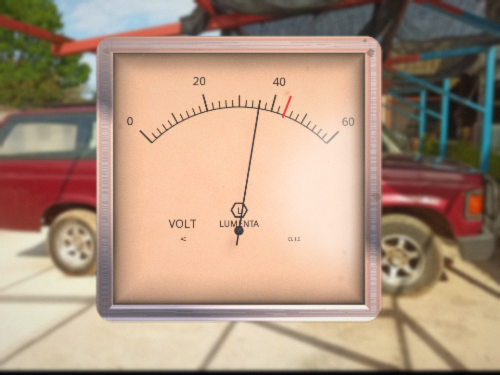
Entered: 36 V
